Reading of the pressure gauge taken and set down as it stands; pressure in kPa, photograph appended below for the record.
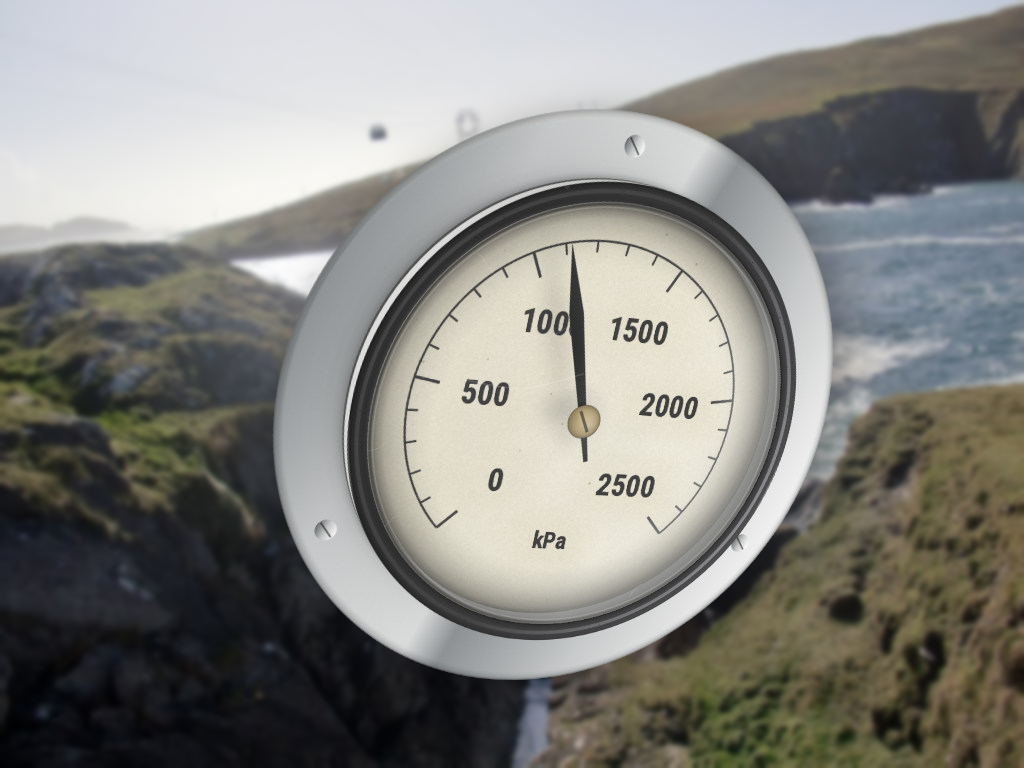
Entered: 1100 kPa
